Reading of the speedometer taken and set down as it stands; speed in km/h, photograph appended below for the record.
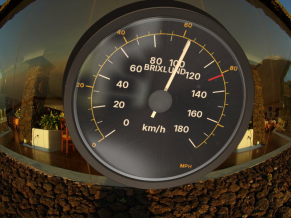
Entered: 100 km/h
